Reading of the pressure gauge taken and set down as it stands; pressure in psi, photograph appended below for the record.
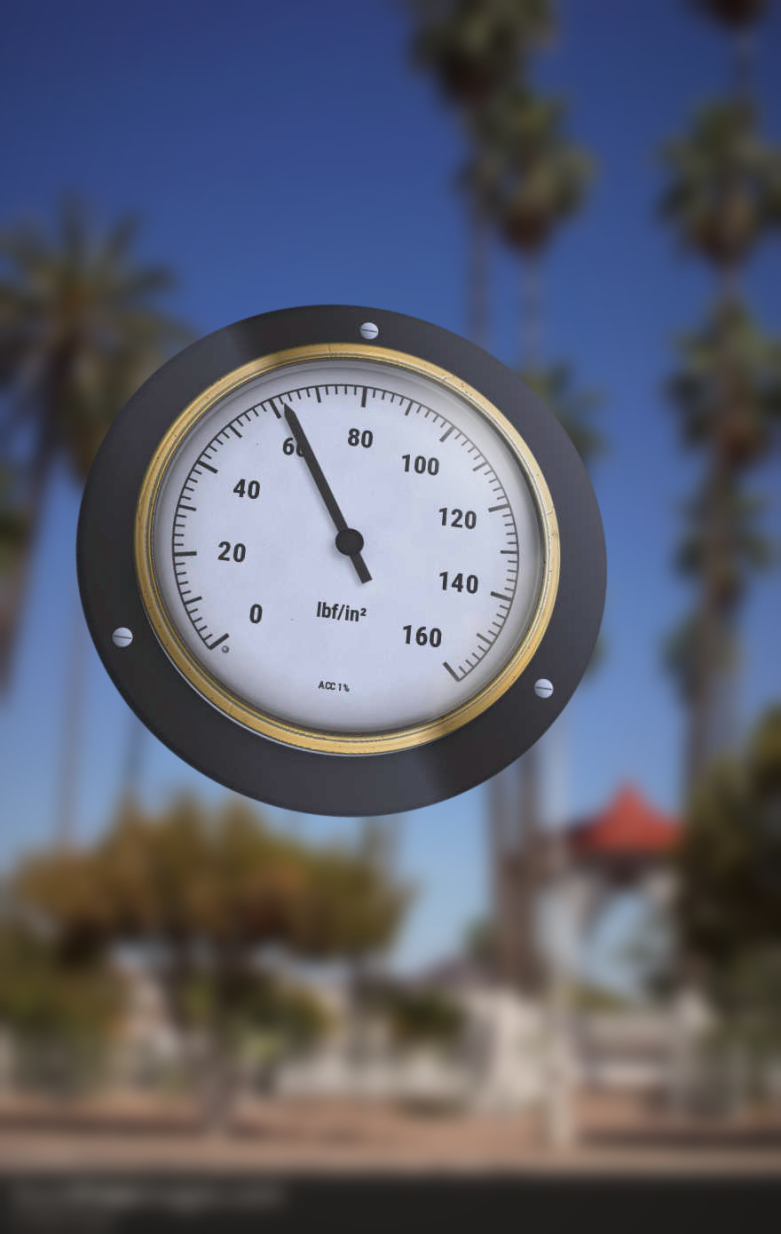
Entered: 62 psi
